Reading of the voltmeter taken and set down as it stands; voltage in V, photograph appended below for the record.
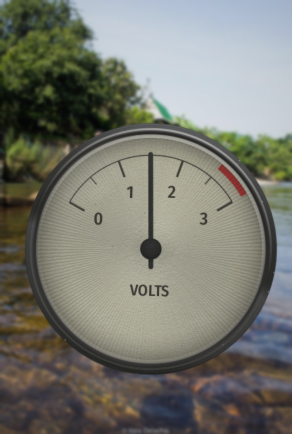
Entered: 1.5 V
